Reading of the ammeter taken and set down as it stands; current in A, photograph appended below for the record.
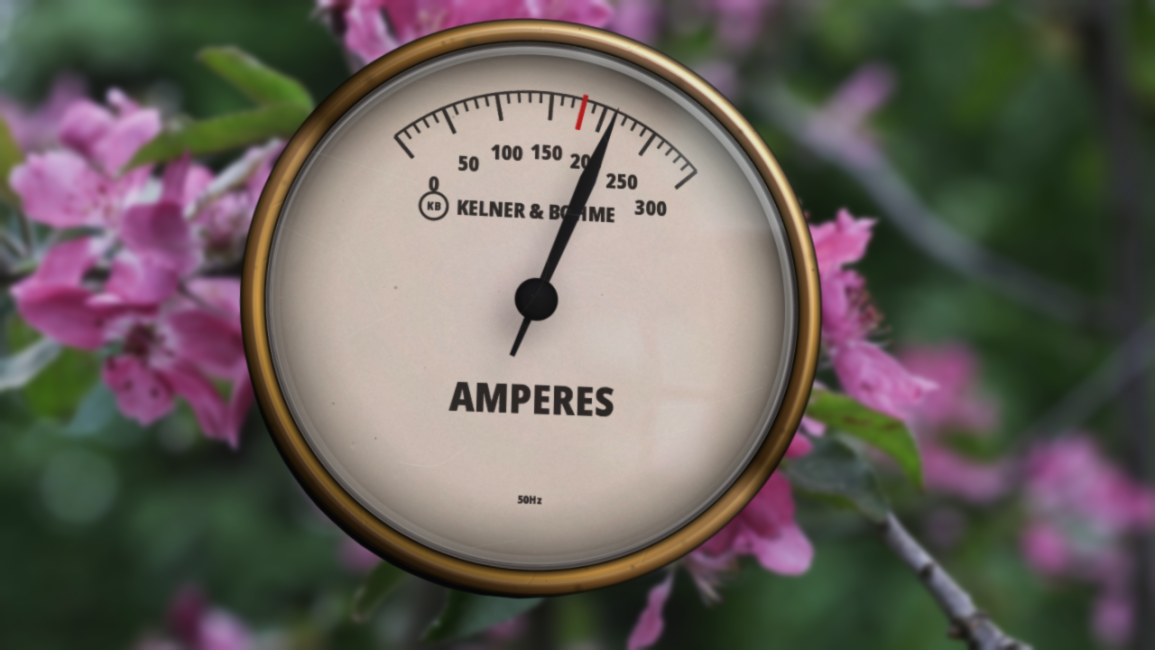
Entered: 210 A
